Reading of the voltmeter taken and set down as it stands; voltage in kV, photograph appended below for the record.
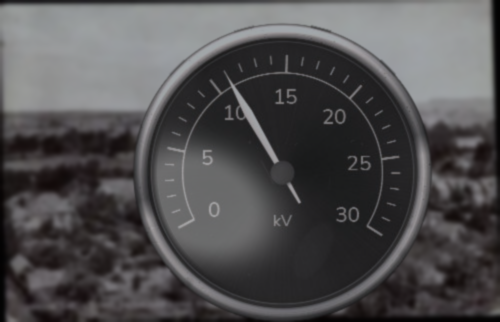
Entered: 11 kV
